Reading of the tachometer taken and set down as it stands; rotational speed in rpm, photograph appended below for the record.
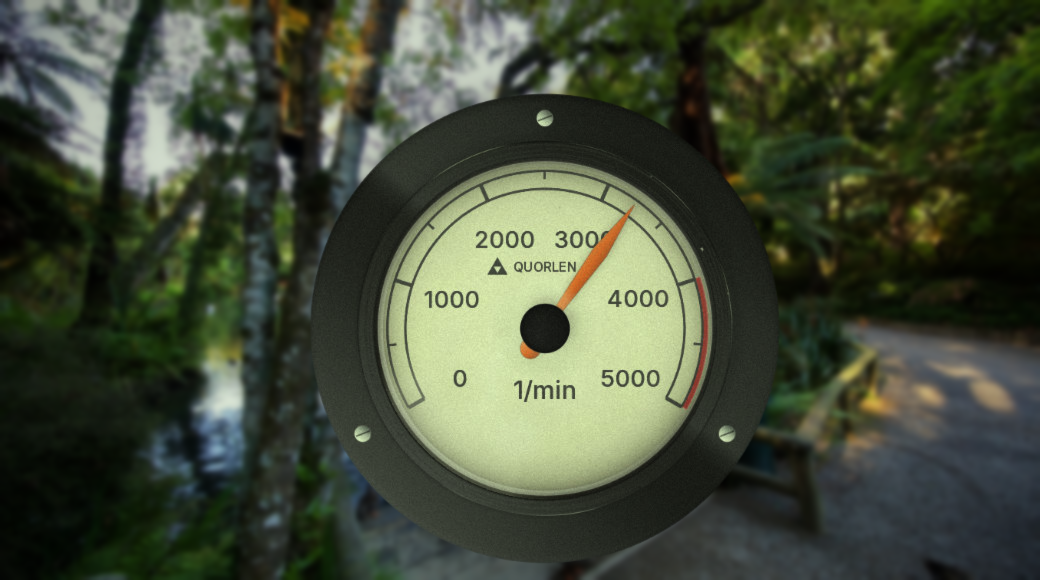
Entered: 3250 rpm
